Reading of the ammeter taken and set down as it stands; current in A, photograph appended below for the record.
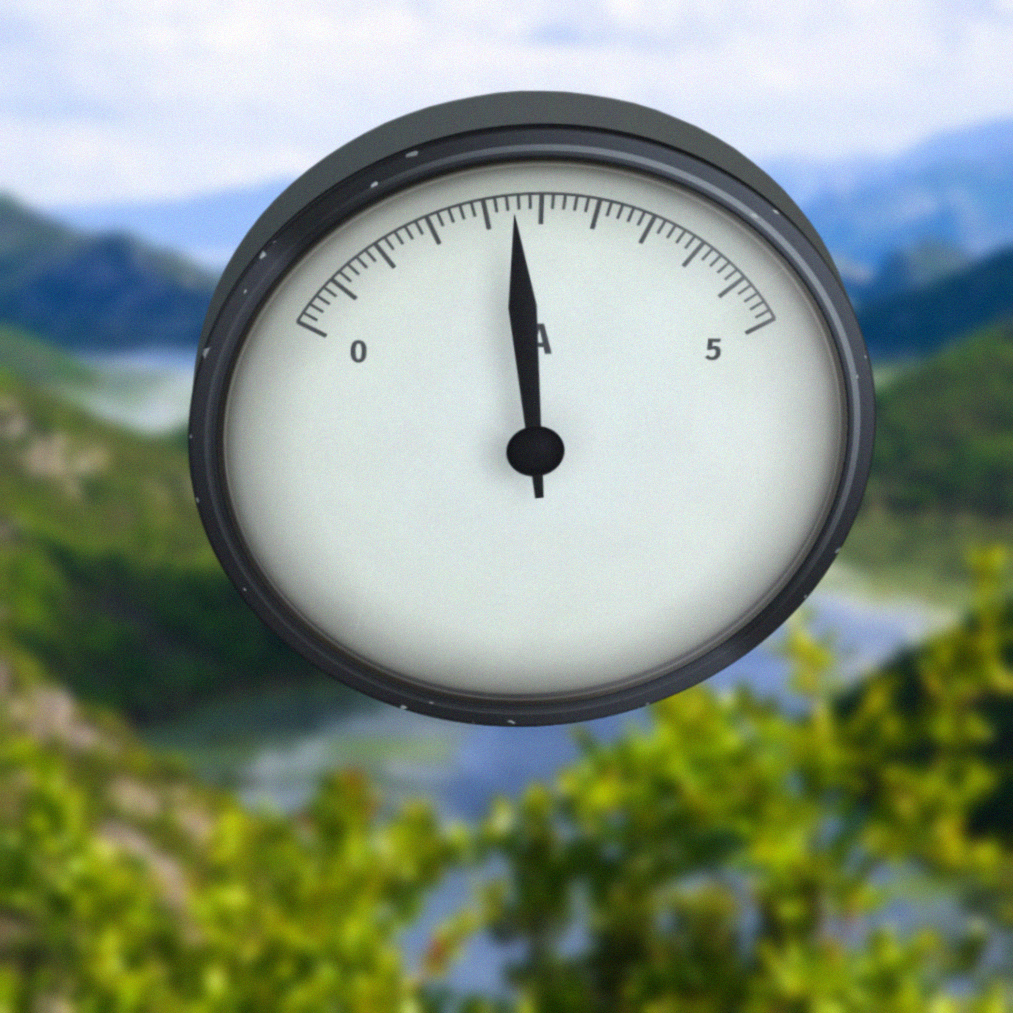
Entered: 2.25 A
